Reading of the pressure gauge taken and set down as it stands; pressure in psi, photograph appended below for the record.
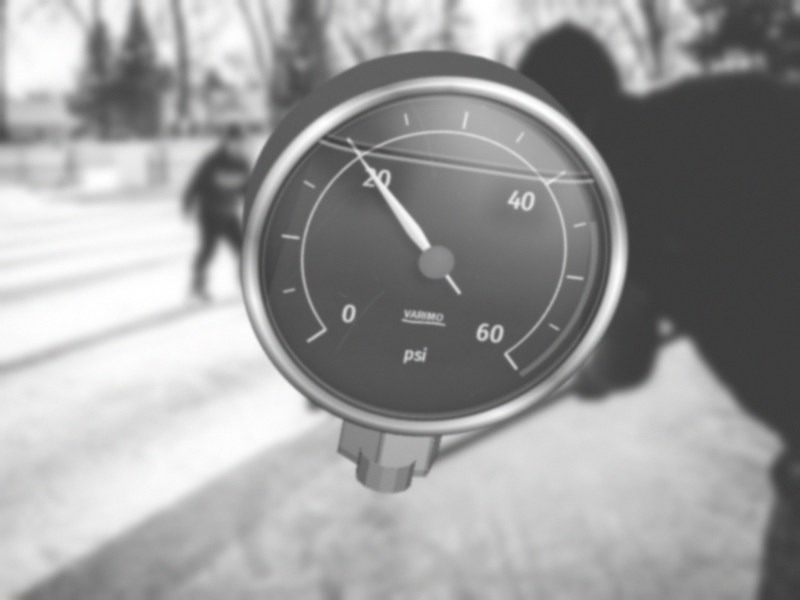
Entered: 20 psi
